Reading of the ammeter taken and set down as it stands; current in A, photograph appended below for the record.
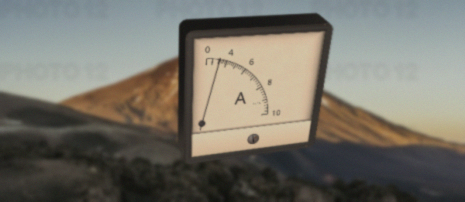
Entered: 3 A
